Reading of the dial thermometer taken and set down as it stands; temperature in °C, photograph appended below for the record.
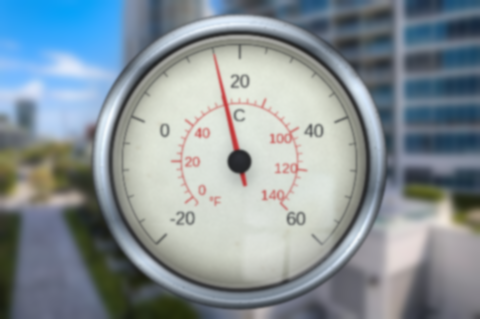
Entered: 16 °C
